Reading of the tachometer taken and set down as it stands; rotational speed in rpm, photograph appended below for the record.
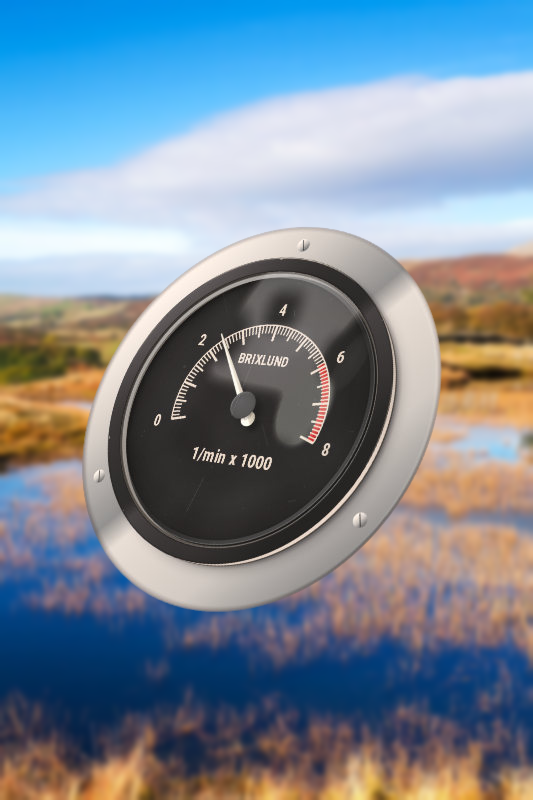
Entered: 2500 rpm
